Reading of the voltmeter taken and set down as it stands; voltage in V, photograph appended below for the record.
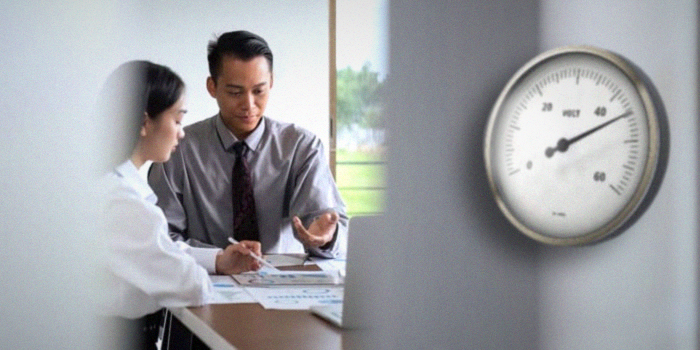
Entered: 45 V
